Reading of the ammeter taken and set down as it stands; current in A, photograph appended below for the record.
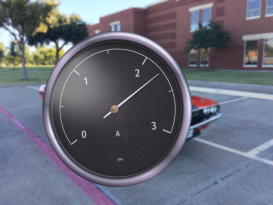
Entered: 2.25 A
